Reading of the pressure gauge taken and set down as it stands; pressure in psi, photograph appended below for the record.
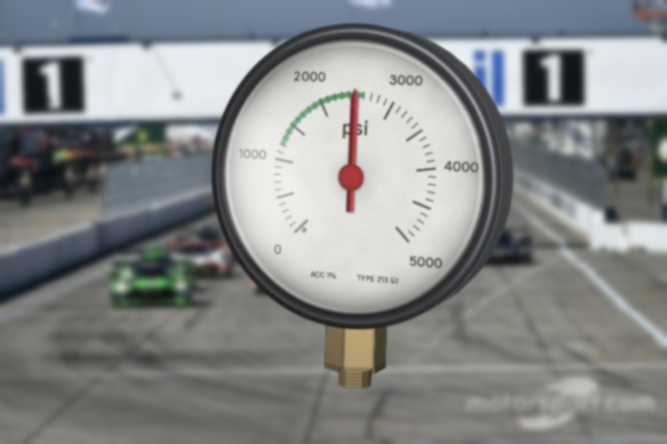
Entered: 2500 psi
